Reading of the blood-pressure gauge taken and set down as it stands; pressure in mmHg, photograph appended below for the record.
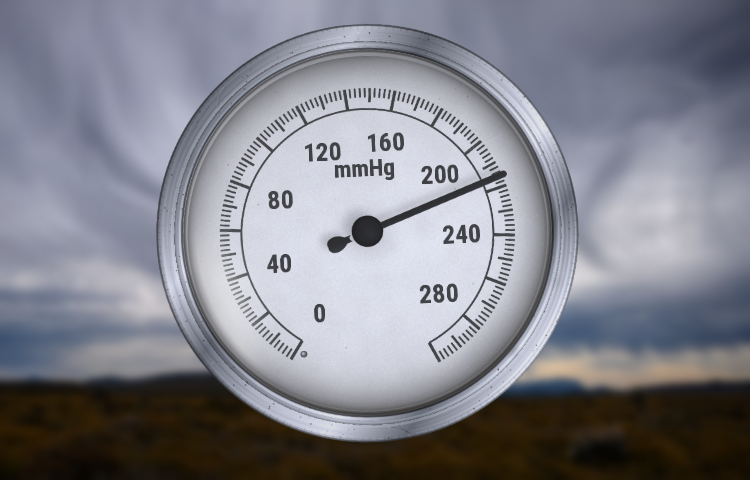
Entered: 216 mmHg
